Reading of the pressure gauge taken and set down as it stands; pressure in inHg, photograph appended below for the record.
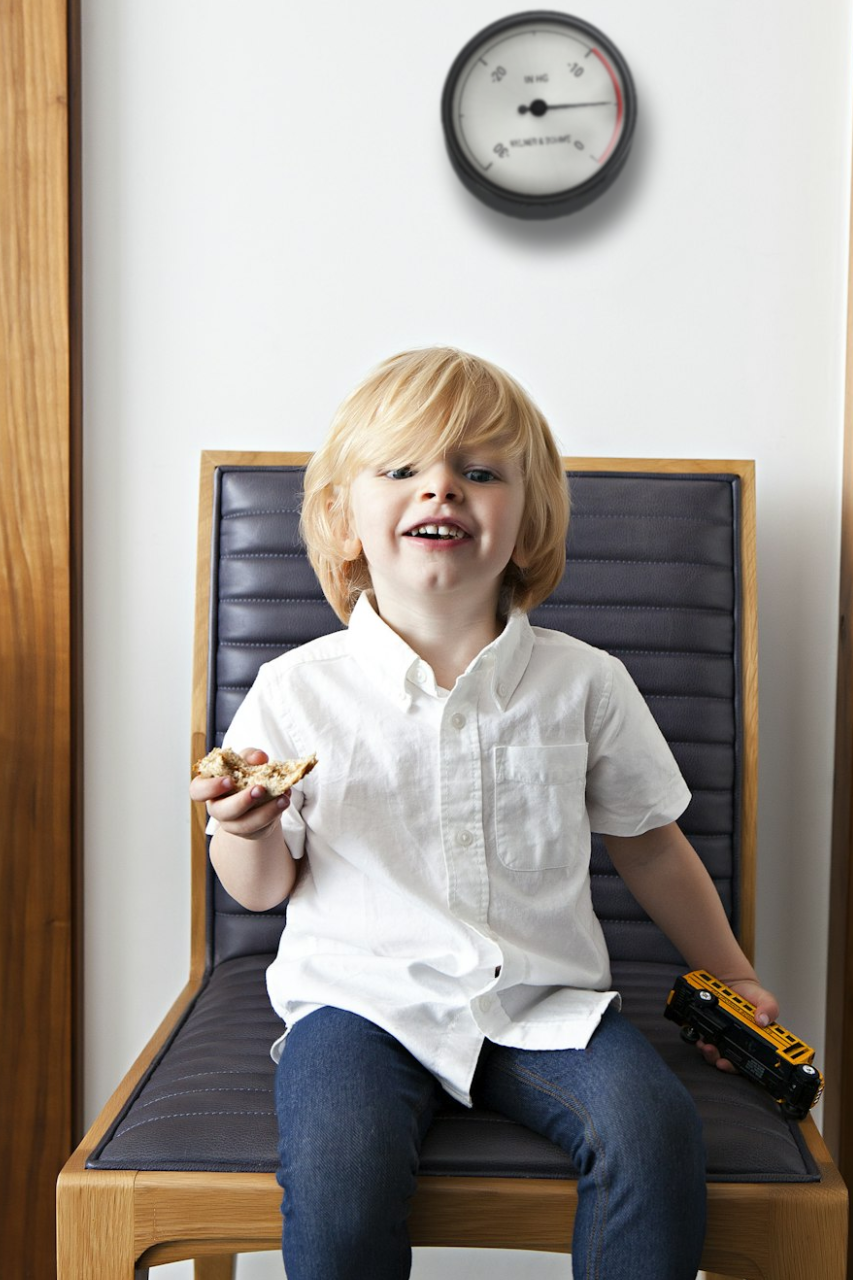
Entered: -5 inHg
